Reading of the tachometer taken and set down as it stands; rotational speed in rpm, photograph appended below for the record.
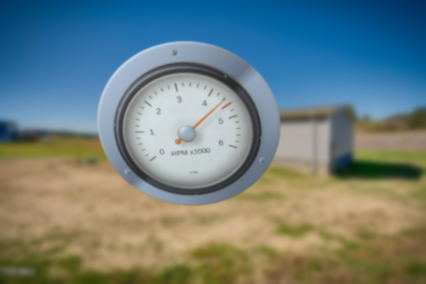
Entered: 4400 rpm
